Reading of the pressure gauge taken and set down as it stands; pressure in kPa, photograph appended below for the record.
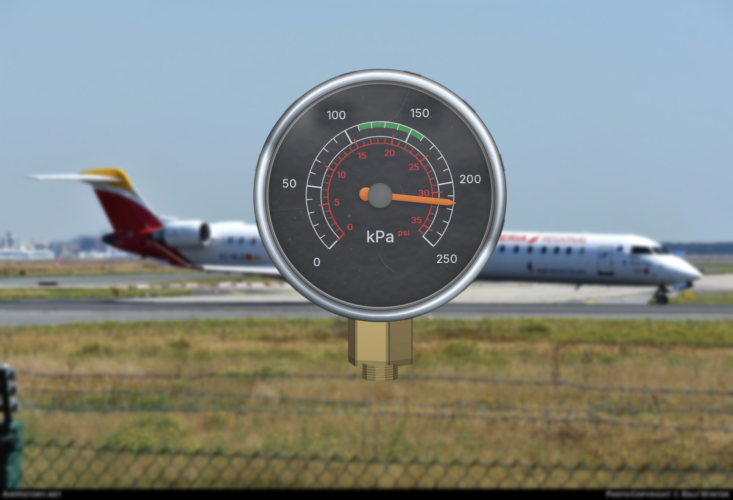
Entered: 215 kPa
